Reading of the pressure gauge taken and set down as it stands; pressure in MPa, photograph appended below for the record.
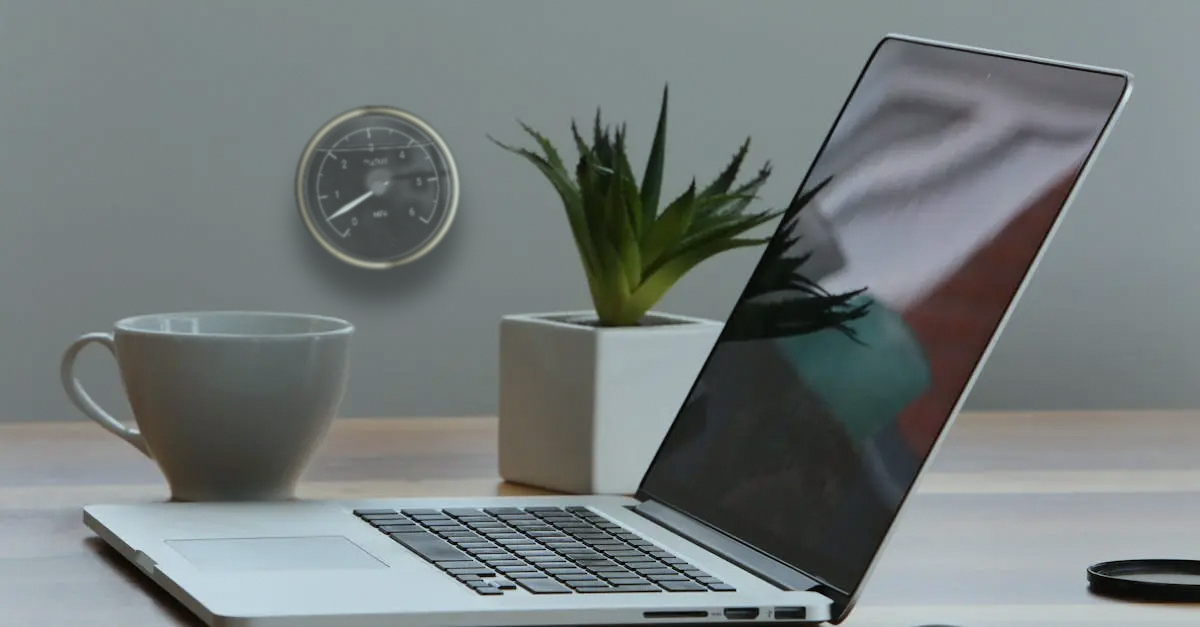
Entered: 0.5 MPa
